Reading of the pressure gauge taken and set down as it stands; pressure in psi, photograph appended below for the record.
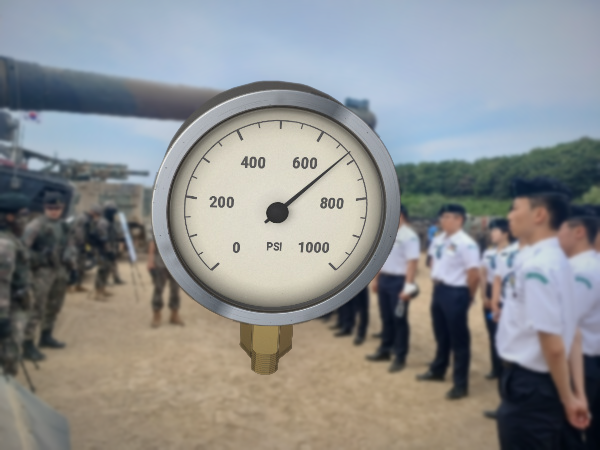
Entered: 675 psi
